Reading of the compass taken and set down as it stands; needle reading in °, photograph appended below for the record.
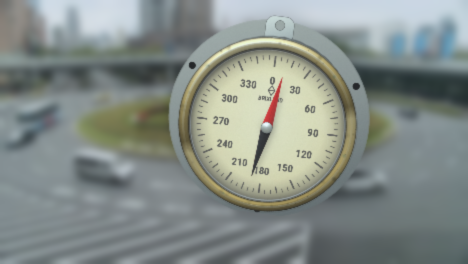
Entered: 10 °
